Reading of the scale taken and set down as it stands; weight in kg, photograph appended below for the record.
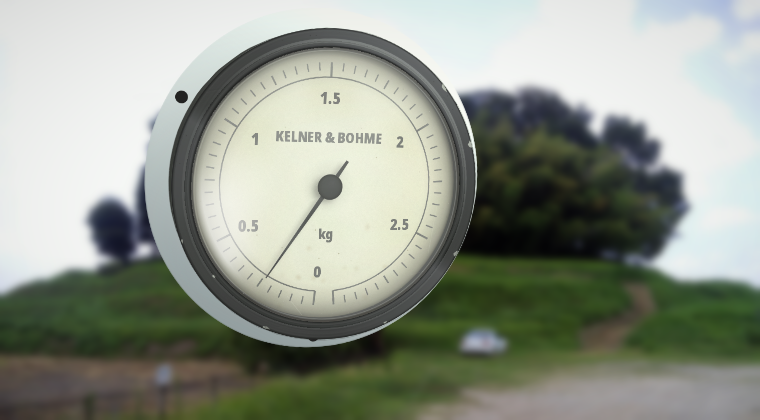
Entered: 0.25 kg
